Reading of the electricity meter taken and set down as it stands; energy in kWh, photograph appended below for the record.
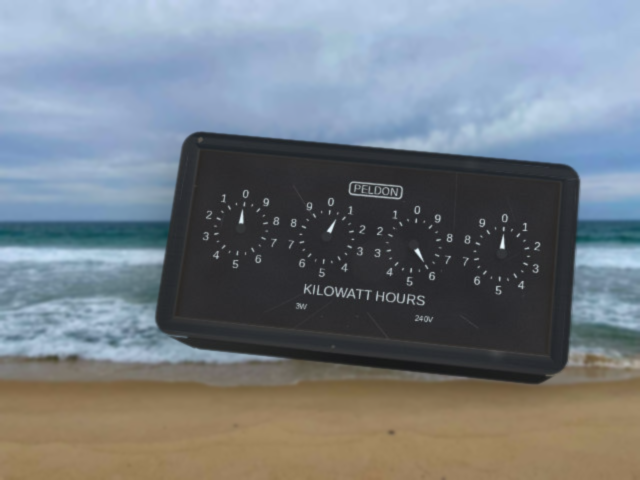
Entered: 60 kWh
